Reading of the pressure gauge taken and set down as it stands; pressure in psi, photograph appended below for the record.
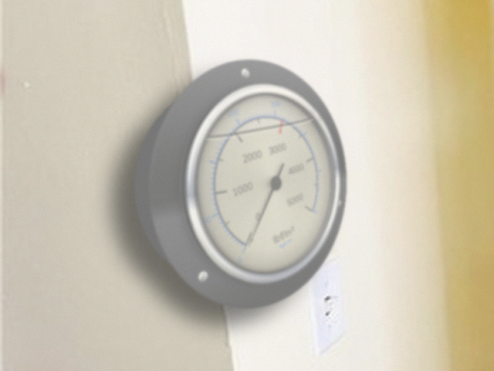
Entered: 0 psi
